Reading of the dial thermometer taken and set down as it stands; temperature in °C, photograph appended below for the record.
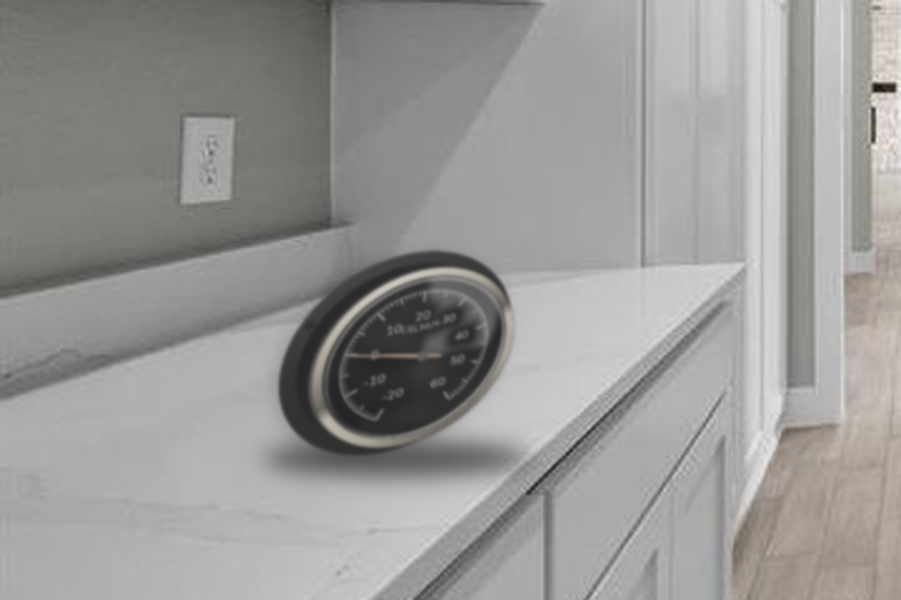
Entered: 0 °C
